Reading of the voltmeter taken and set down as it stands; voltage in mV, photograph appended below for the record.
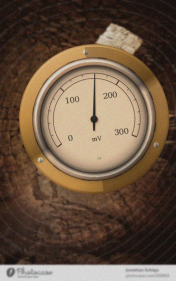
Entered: 160 mV
